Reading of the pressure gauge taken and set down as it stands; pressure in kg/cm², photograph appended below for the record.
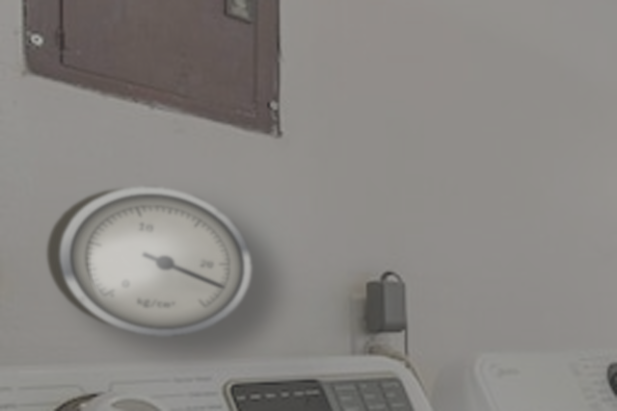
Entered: 22.5 kg/cm²
